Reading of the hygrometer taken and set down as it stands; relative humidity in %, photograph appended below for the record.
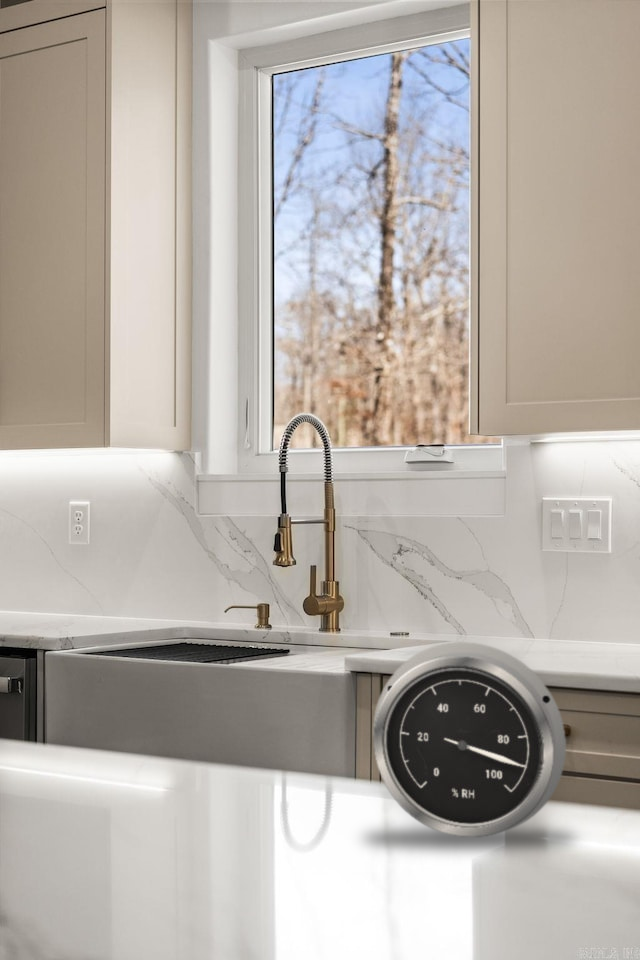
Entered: 90 %
